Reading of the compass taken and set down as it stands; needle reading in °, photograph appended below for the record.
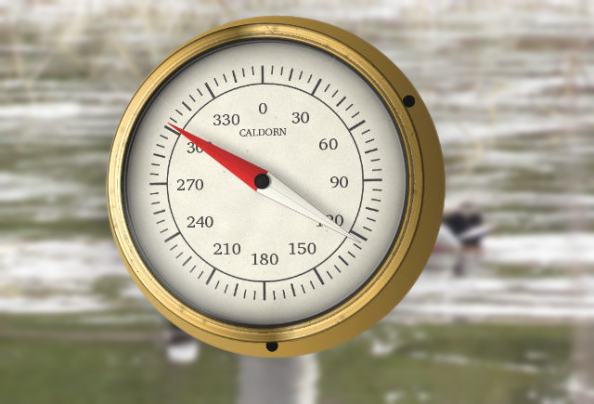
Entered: 302.5 °
